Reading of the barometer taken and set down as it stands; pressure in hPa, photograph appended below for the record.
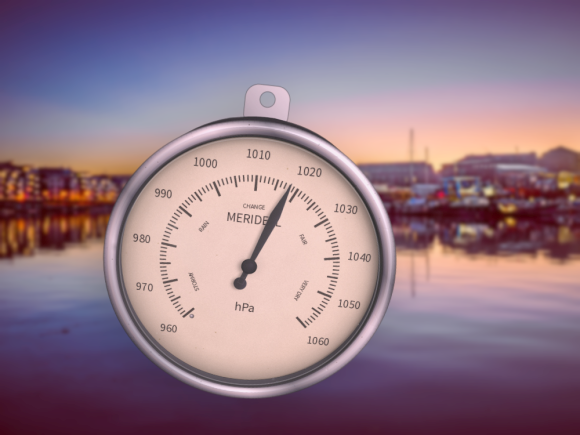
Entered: 1018 hPa
